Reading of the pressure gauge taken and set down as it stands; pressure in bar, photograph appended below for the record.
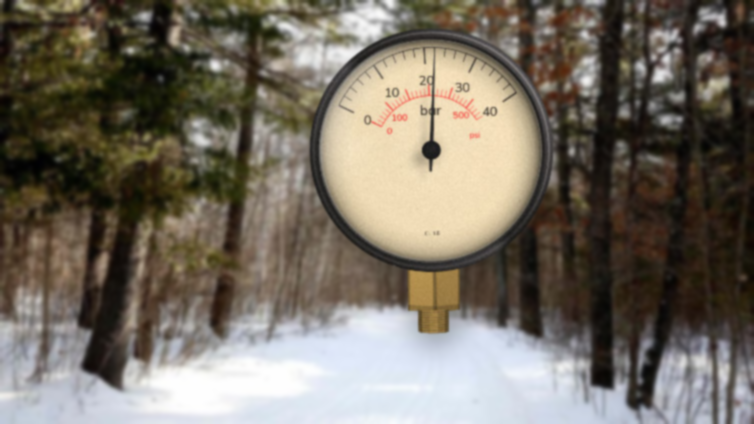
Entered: 22 bar
